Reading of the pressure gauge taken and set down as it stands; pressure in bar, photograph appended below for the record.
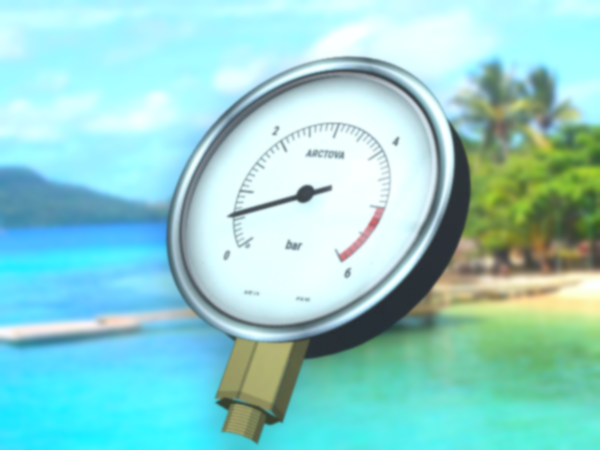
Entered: 0.5 bar
